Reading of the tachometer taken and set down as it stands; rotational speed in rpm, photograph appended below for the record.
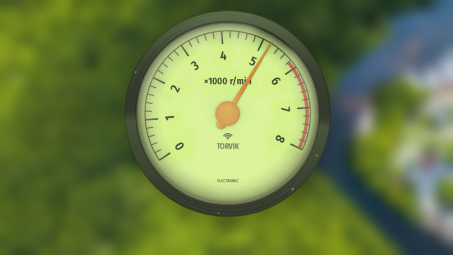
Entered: 5200 rpm
